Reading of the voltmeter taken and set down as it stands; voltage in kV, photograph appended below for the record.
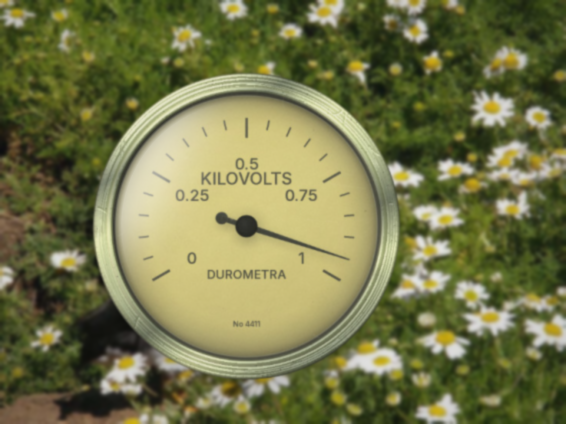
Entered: 0.95 kV
